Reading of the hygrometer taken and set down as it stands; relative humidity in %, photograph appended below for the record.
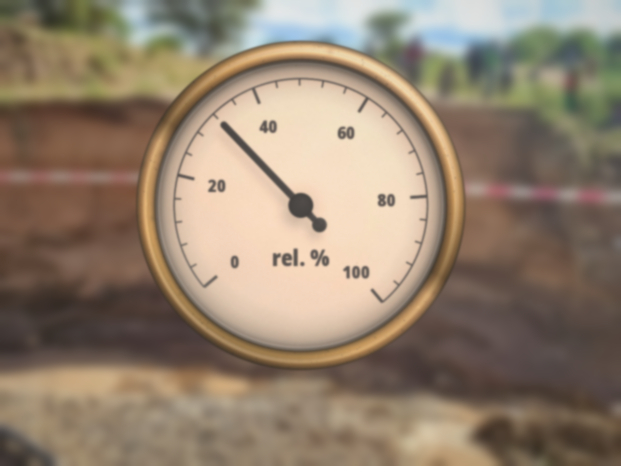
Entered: 32 %
